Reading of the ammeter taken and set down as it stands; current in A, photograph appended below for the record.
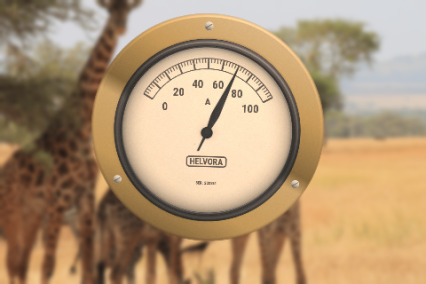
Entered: 70 A
